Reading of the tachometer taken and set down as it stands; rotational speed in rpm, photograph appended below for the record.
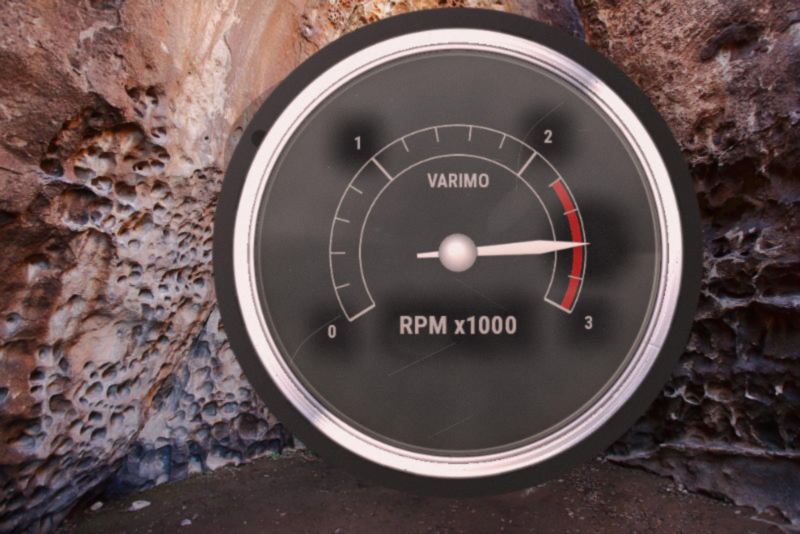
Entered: 2600 rpm
